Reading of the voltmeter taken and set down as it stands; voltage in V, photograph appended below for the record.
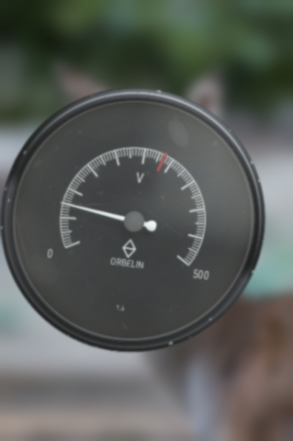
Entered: 75 V
